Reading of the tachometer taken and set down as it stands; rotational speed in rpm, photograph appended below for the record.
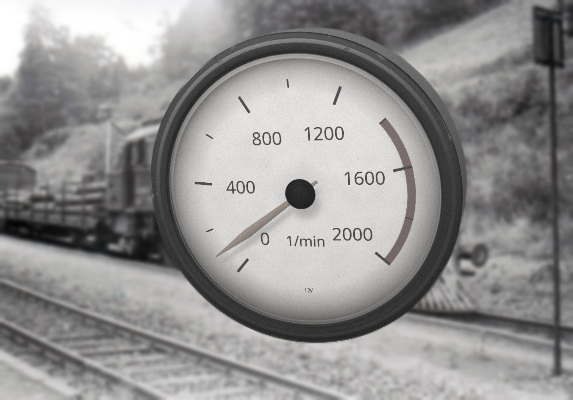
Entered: 100 rpm
